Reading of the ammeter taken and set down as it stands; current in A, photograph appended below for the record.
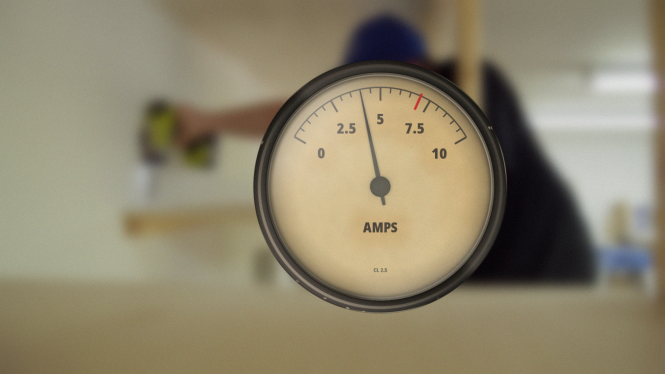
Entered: 4 A
